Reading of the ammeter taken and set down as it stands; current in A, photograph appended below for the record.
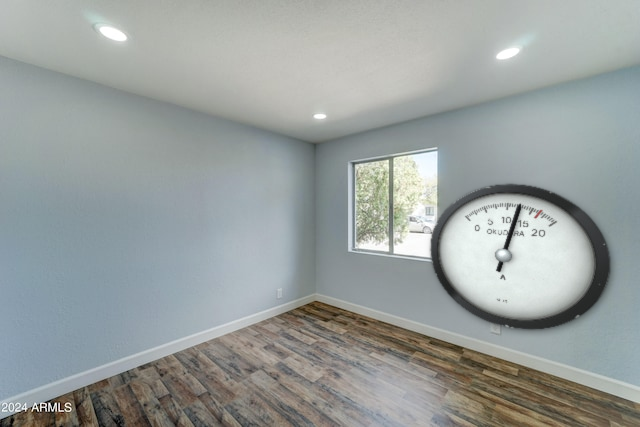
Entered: 12.5 A
